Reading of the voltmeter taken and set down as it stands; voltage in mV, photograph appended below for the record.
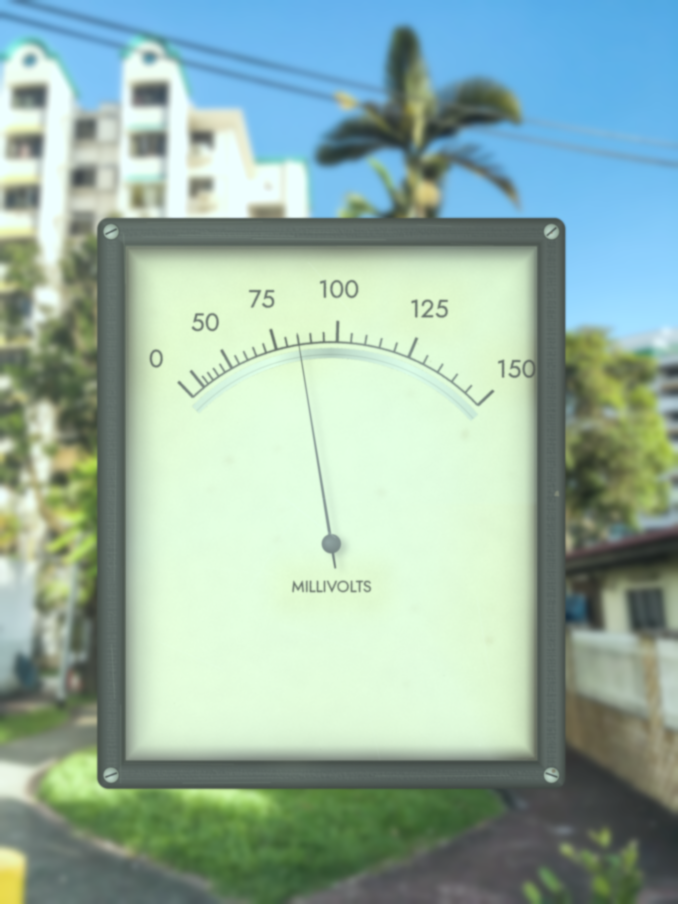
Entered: 85 mV
